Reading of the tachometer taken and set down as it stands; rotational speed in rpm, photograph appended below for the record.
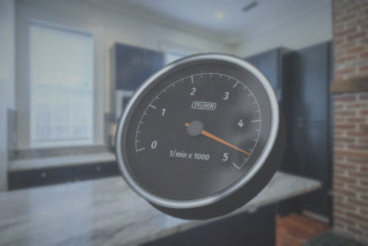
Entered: 4700 rpm
